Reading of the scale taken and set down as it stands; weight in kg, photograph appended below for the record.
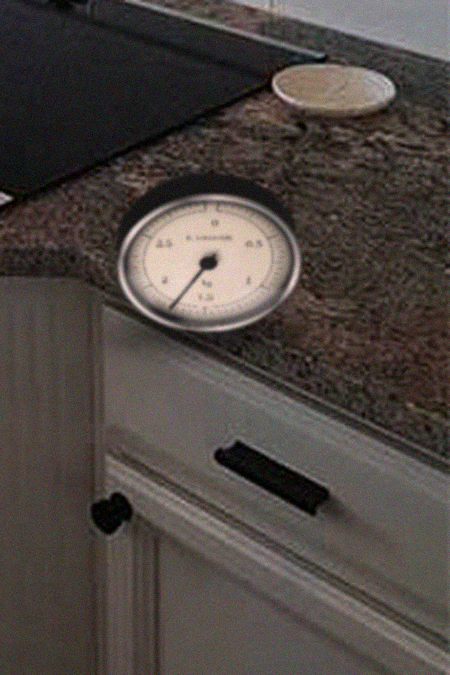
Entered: 1.75 kg
